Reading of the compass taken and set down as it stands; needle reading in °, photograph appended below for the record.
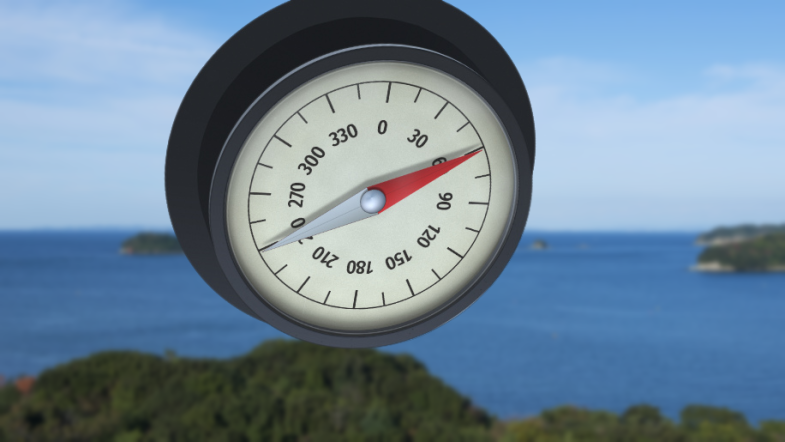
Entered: 60 °
